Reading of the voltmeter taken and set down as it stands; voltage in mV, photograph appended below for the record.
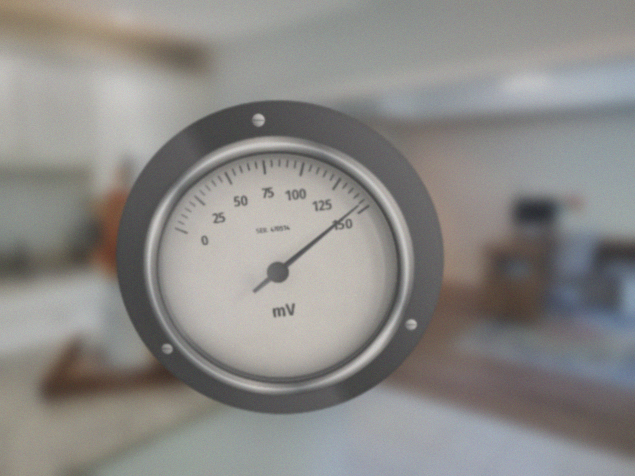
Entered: 145 mV
